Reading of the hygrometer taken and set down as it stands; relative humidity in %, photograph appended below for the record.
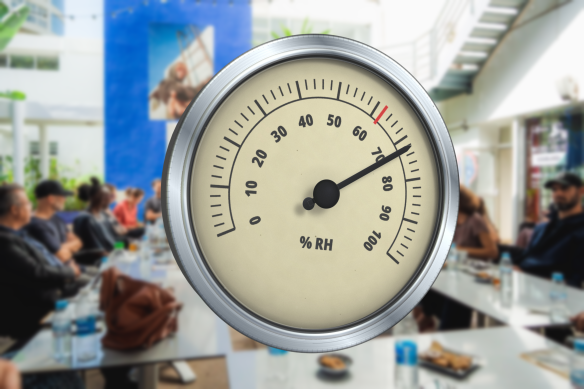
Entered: 72 %
